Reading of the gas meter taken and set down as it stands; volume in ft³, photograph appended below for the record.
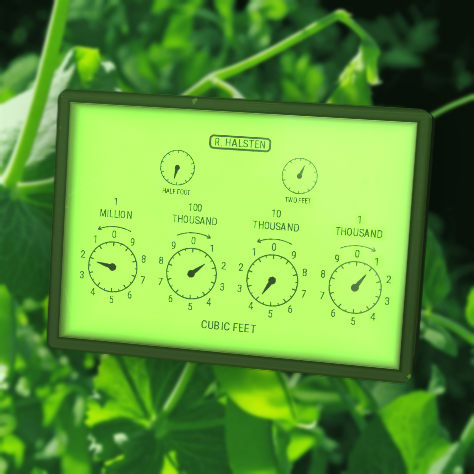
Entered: 214100 ft³
